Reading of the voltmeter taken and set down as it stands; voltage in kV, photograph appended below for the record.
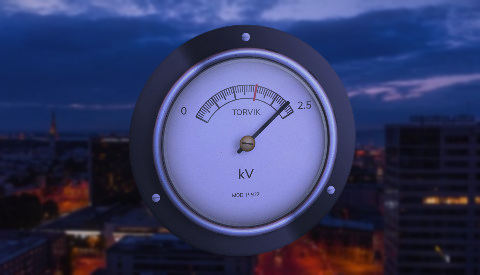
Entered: 2.25 kV
